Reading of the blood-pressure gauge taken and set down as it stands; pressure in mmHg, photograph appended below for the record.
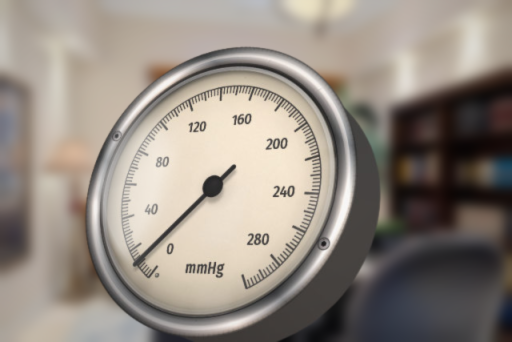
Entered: 10 mmHg
